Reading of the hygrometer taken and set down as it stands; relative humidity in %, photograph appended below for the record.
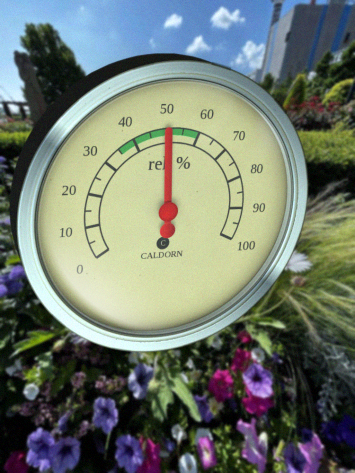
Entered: 50 %
